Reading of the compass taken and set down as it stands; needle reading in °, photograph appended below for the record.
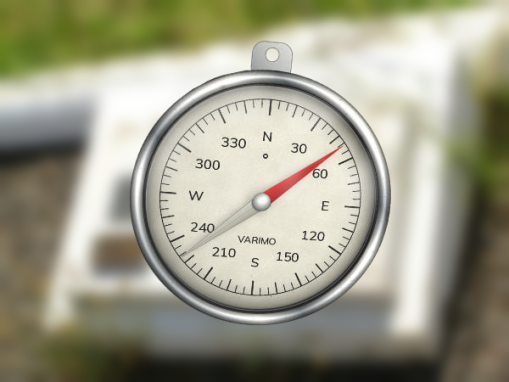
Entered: 50 °
